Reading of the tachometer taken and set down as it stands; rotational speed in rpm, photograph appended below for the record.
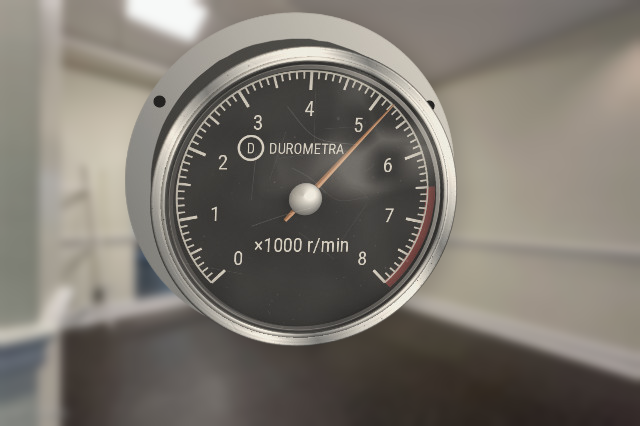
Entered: 5200 rpm
